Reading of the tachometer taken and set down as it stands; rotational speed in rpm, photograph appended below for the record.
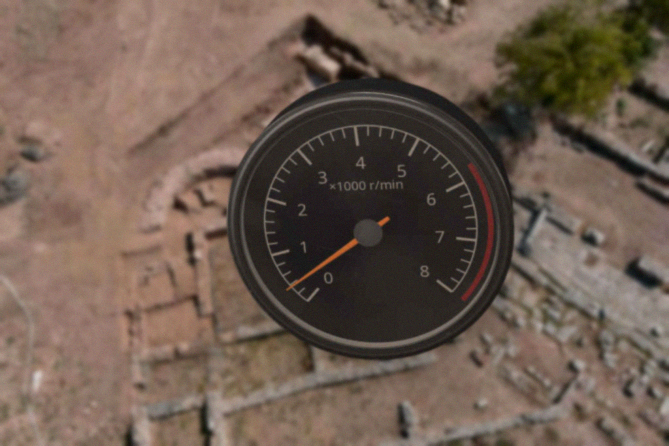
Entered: 400 rpm
